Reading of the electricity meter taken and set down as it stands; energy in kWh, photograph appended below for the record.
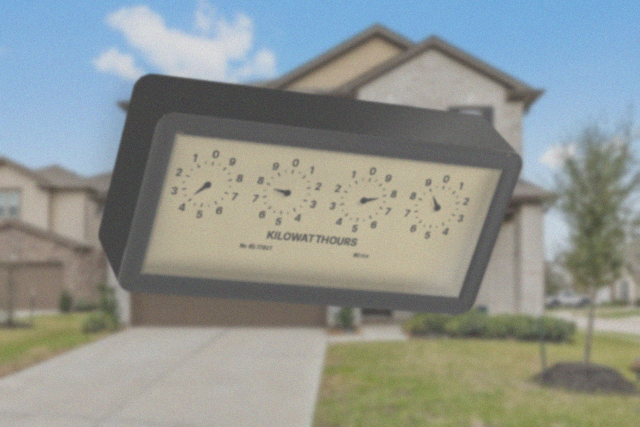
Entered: 3779 kWh
